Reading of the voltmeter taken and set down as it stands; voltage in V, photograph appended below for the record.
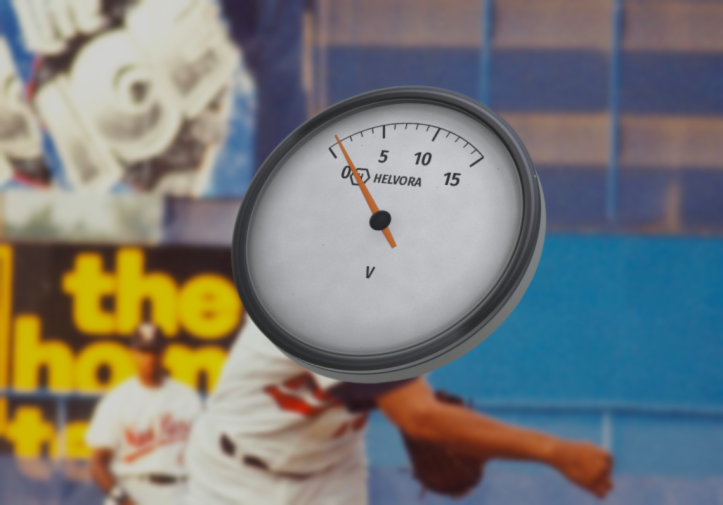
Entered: 1 V
